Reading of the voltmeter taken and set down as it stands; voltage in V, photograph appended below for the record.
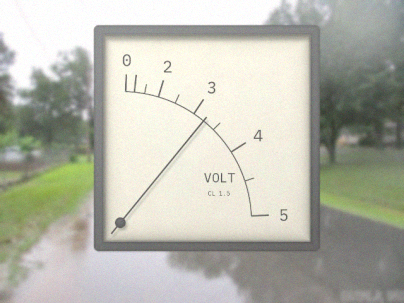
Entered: 3.25 V
